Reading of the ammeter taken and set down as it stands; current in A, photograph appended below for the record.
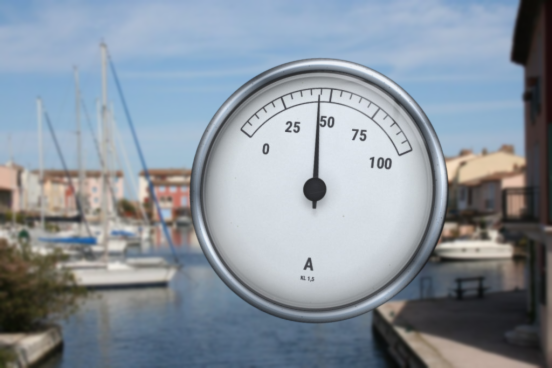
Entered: 45 A
